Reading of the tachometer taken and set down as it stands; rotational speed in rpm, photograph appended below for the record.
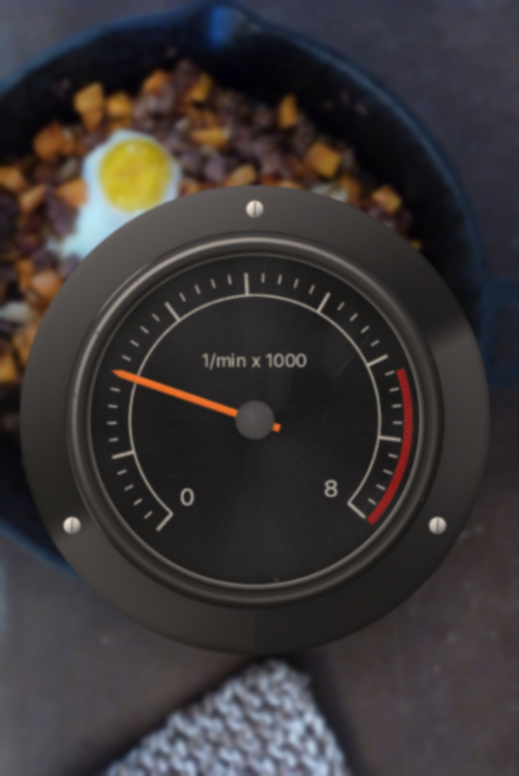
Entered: 2000 rpm
